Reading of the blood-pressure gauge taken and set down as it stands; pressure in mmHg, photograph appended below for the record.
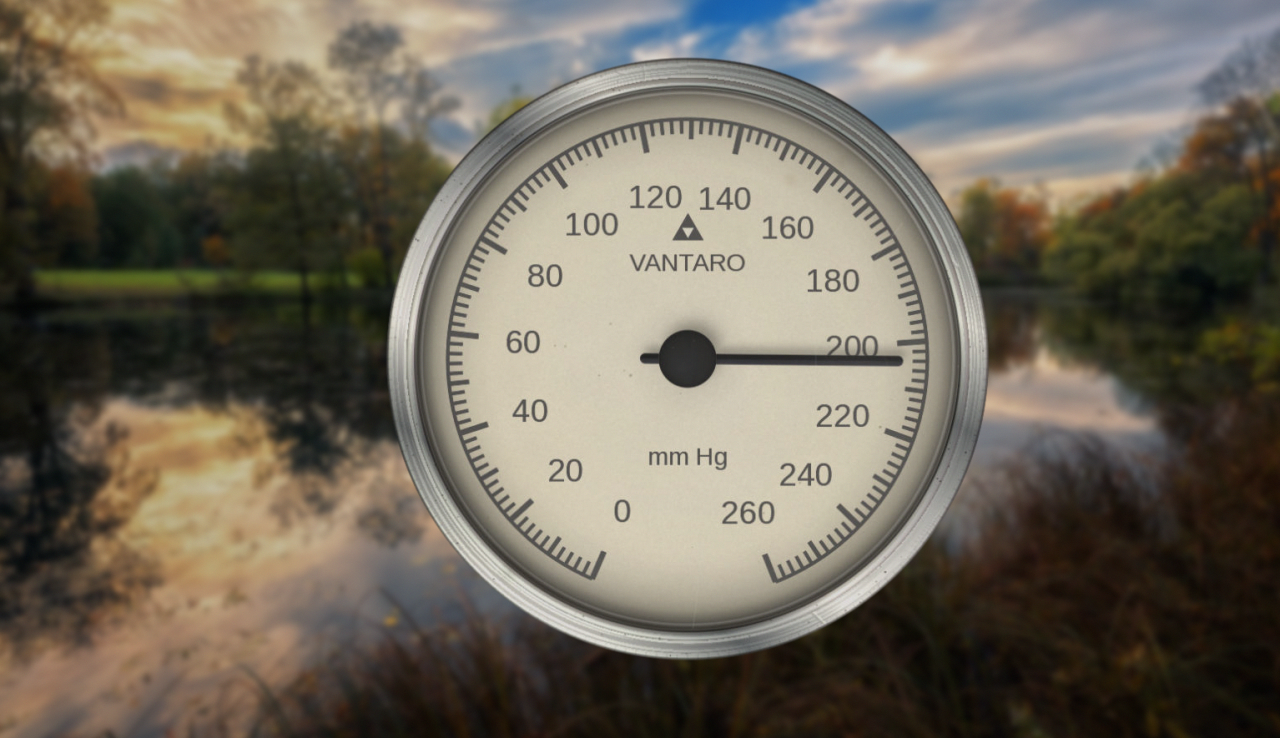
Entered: 204 mmHg
